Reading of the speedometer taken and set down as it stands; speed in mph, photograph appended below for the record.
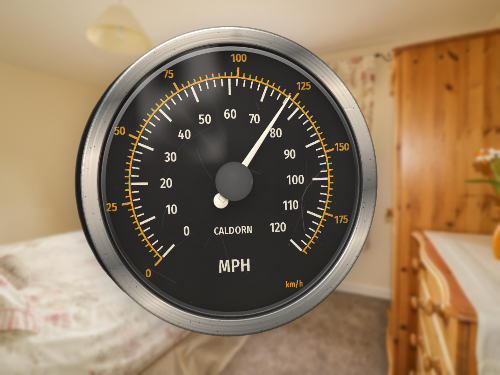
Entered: 76 mph
